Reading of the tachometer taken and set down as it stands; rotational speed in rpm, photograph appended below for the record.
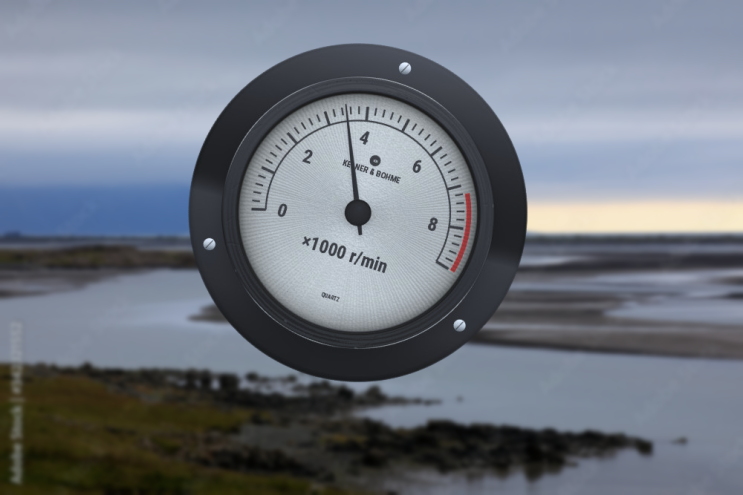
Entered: 3500 rpm
